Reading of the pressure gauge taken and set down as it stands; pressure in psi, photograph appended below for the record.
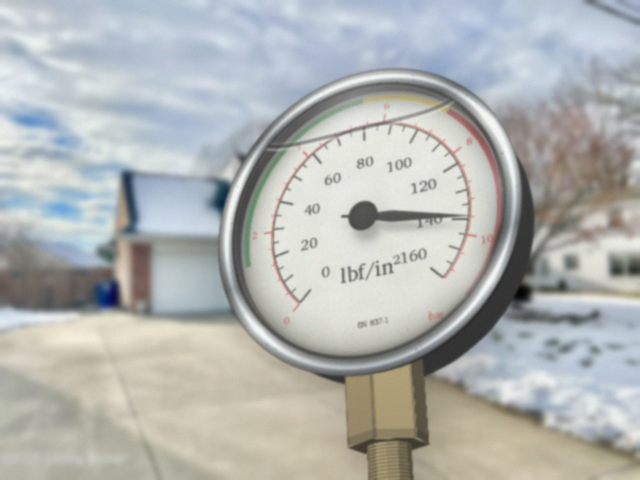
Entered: 140 psi
